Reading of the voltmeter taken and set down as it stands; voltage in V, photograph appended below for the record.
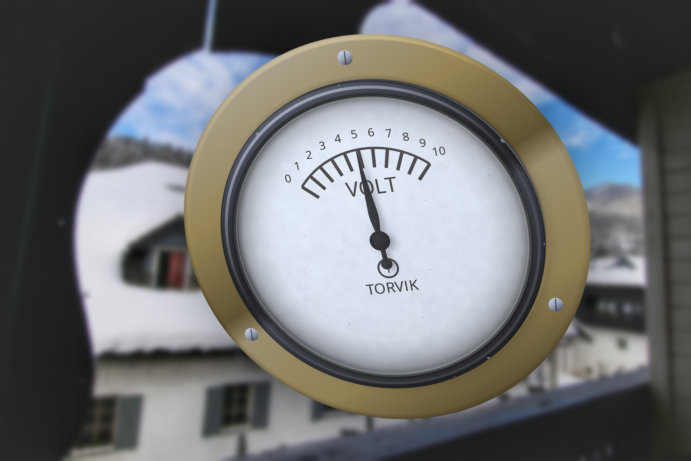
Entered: 5 V
